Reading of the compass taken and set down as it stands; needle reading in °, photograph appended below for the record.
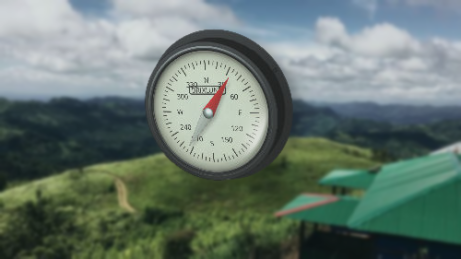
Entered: 35 °
